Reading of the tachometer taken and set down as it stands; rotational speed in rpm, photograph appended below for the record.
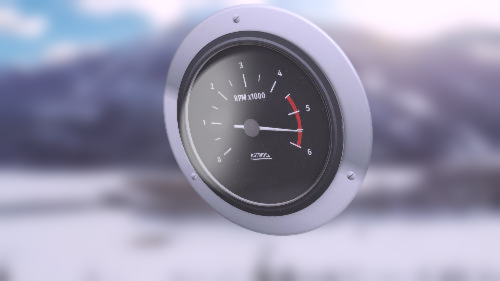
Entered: 5500 rpm
